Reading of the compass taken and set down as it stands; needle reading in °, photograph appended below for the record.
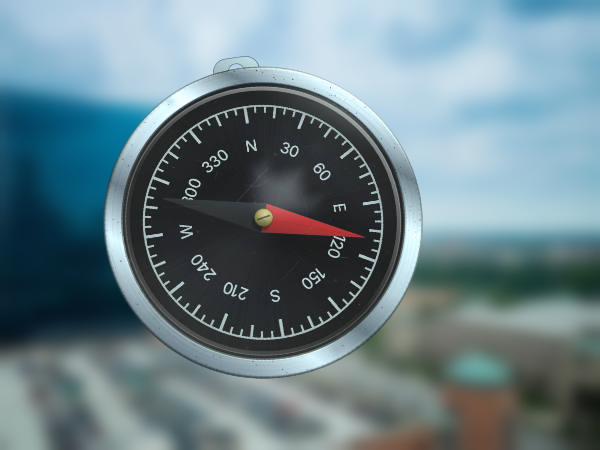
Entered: 110 °
